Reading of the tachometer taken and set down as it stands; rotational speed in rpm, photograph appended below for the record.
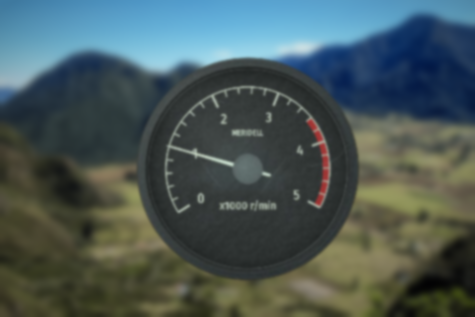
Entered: 1000 rpm
